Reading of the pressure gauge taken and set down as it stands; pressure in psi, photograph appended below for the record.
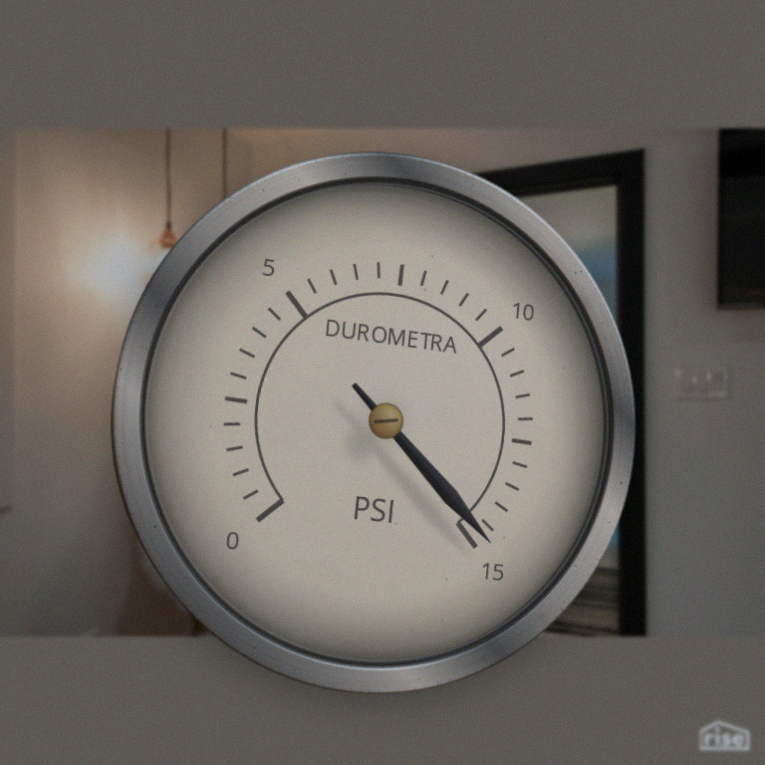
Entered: 14.75 psi
